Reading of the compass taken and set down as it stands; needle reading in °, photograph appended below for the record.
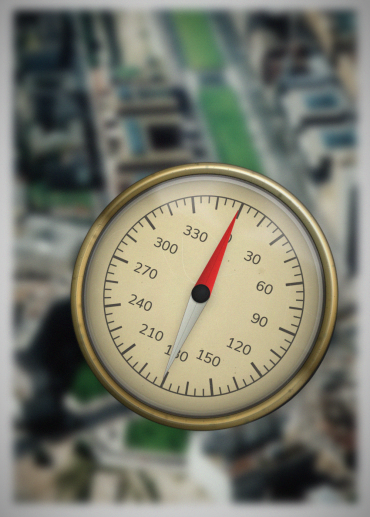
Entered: 0 °
